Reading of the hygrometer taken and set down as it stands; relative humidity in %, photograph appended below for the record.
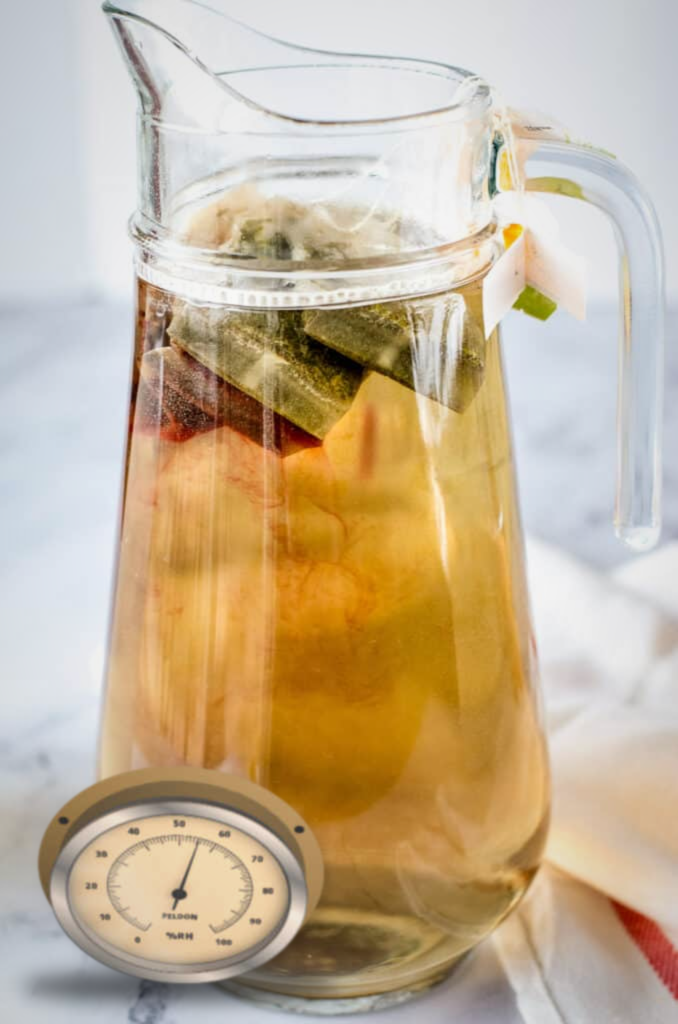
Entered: 55 %
